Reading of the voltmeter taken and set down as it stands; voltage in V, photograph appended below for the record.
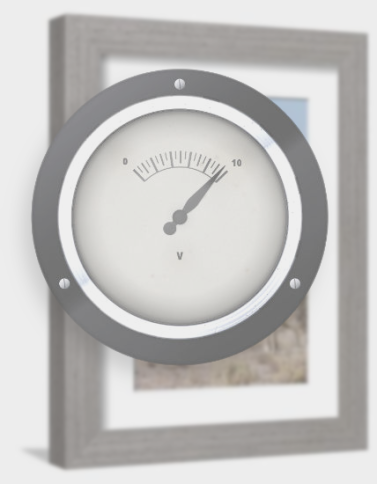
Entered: 9.5 V
